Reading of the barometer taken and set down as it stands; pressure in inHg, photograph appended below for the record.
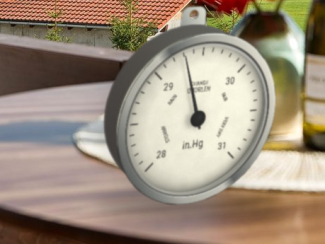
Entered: 29.3 inHg
